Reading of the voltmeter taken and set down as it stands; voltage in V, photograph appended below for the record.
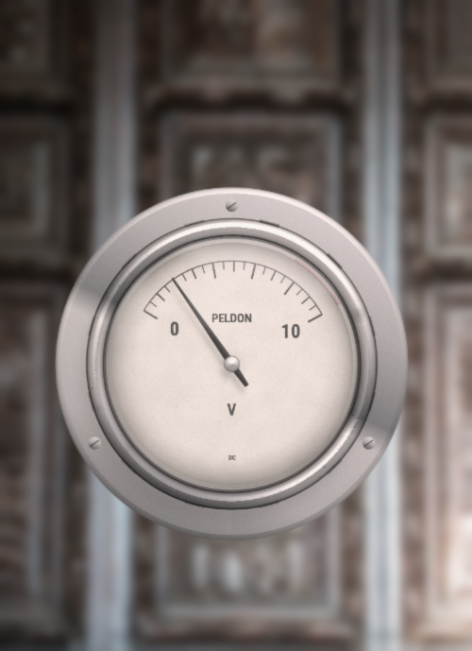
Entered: 2 V
